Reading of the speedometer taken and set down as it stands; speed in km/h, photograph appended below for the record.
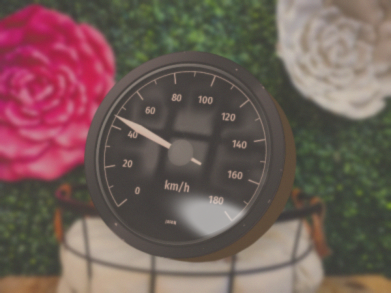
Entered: 45 km/h
